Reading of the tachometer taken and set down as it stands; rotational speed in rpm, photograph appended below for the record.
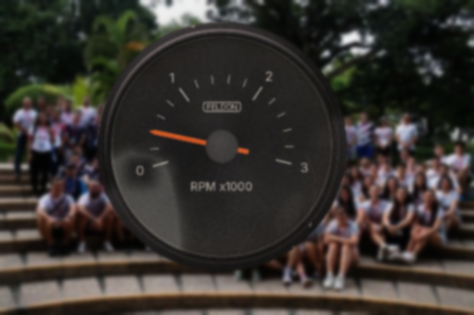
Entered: 400 rpm
